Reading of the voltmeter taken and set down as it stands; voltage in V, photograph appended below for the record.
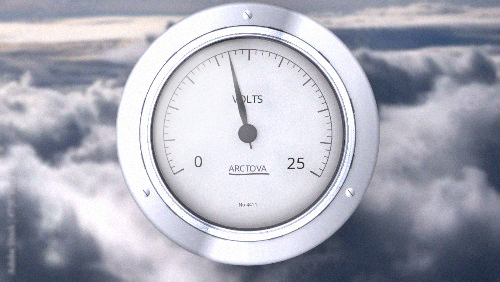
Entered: 11 V
